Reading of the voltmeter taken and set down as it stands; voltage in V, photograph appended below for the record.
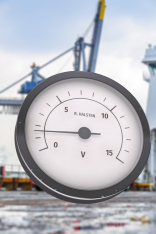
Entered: 1.5 V
